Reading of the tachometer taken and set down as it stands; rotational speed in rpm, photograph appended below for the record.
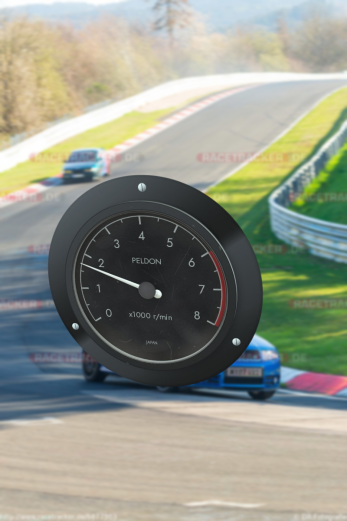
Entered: 1750 rpm
